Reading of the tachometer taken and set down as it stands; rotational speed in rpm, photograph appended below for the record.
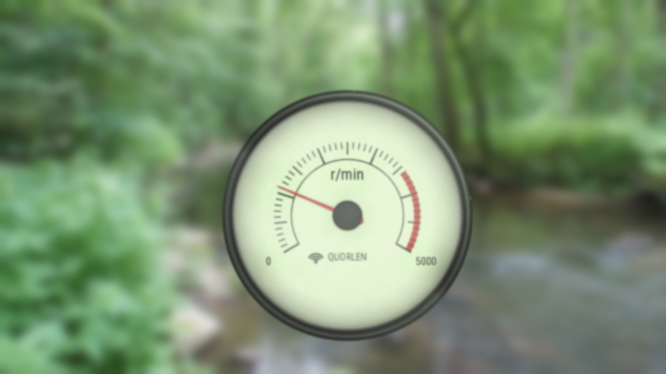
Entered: 1100 rpm
